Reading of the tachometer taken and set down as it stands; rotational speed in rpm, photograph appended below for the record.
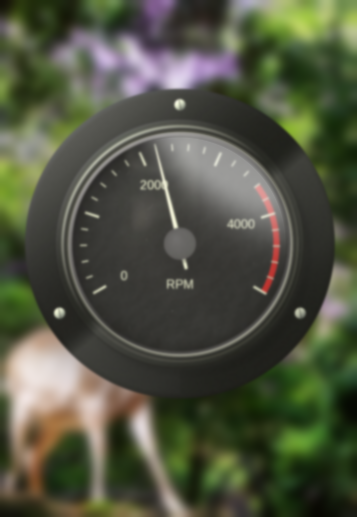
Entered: 2200 rpm
